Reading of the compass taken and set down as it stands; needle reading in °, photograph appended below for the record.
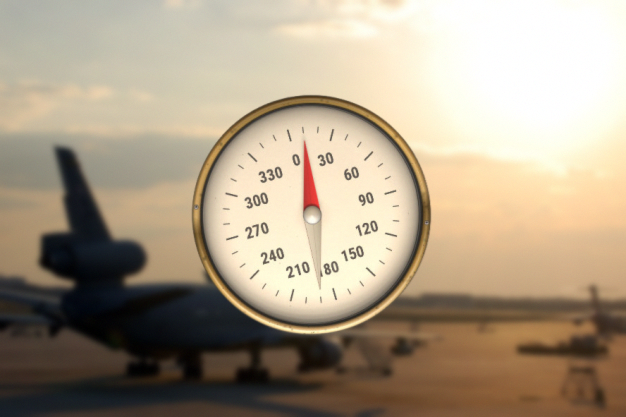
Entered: 10 °
